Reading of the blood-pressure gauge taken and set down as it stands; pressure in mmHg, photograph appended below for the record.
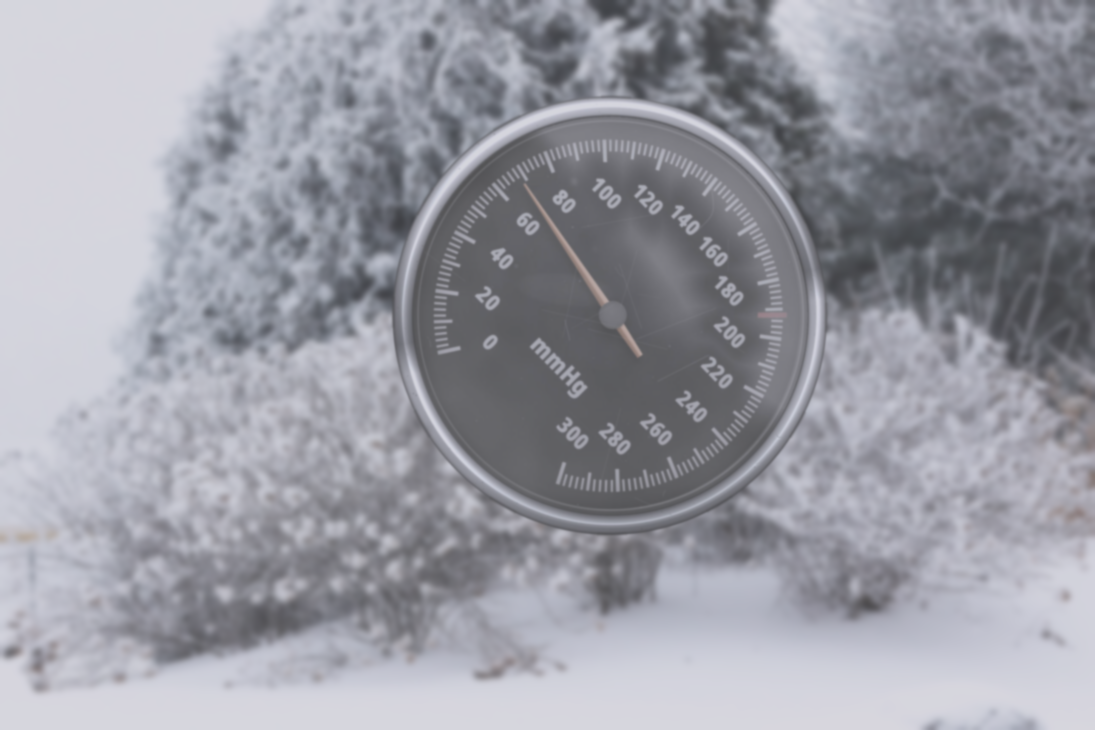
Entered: 68 mmHg
